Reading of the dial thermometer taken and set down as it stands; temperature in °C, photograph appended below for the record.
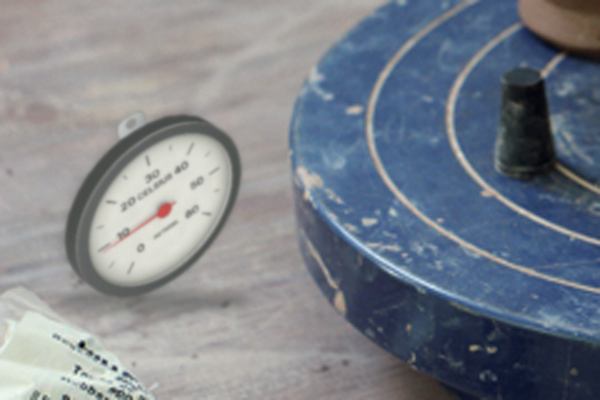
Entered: 10 °C
